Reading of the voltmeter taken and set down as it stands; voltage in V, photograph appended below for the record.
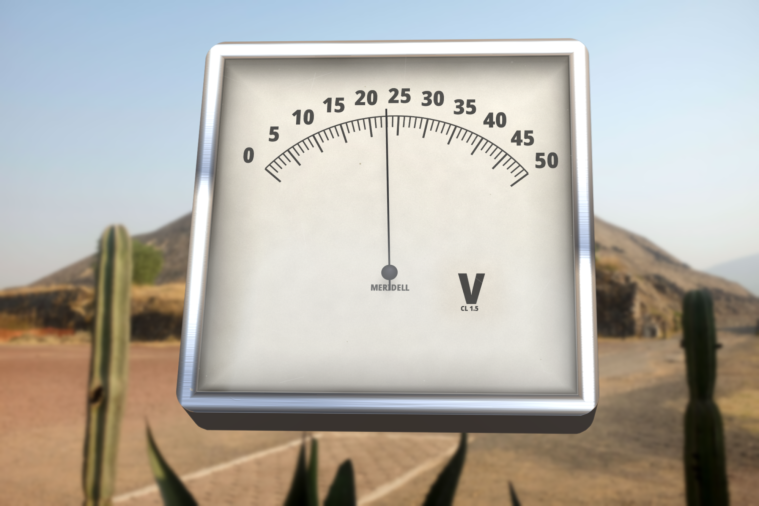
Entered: 23 V
